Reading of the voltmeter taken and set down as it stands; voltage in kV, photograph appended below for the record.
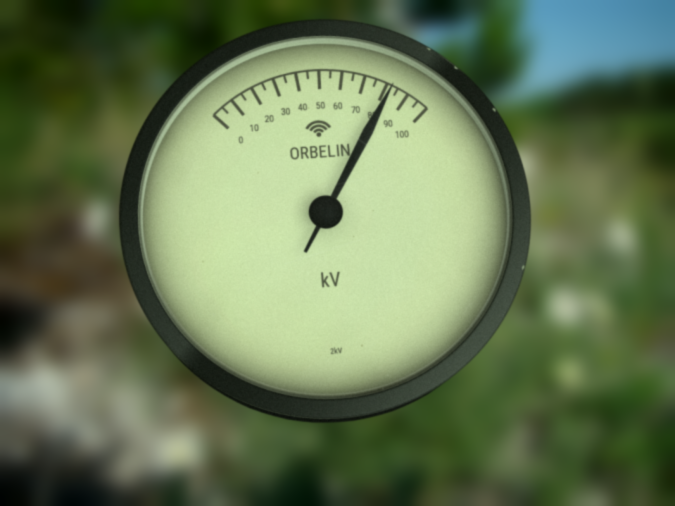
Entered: 82.5 kV
